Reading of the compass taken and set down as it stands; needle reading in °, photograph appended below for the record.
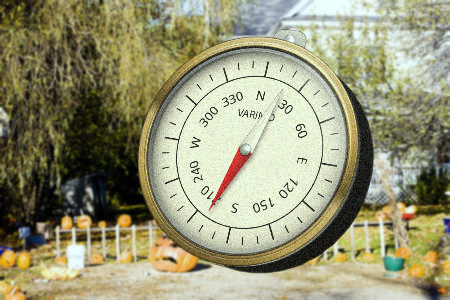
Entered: 200 °
